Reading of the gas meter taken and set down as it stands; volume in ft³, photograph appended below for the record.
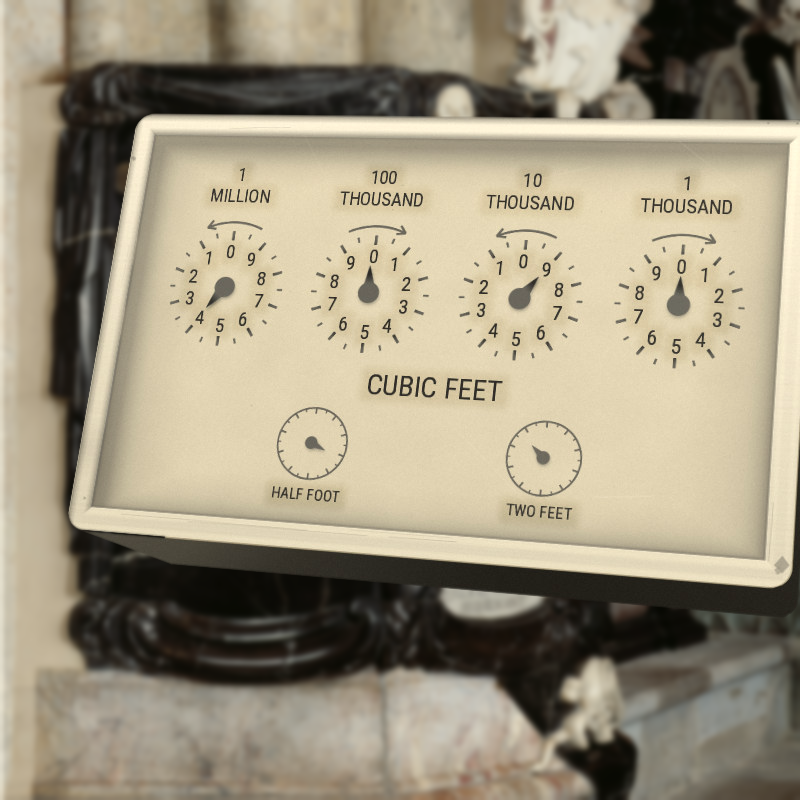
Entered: 399000 ft³
